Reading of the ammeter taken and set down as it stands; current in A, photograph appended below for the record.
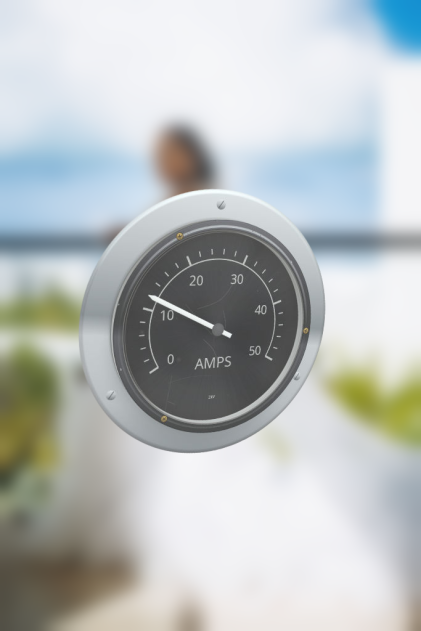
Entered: 12 A
